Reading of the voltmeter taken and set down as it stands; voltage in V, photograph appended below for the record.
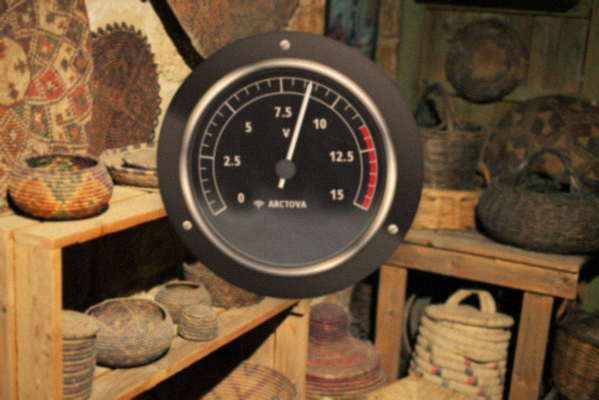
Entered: 8.75 V
